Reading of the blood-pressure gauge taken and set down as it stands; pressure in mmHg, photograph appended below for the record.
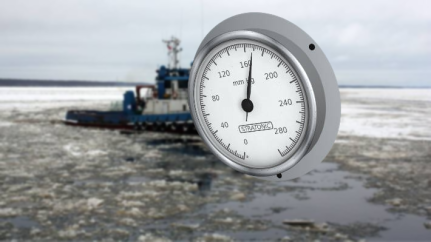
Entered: 170 mmHg
